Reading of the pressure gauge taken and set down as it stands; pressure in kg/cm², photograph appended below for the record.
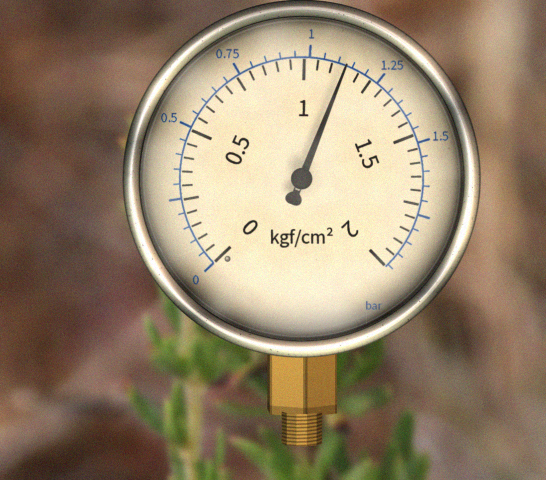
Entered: 1.15 kg/cm²
